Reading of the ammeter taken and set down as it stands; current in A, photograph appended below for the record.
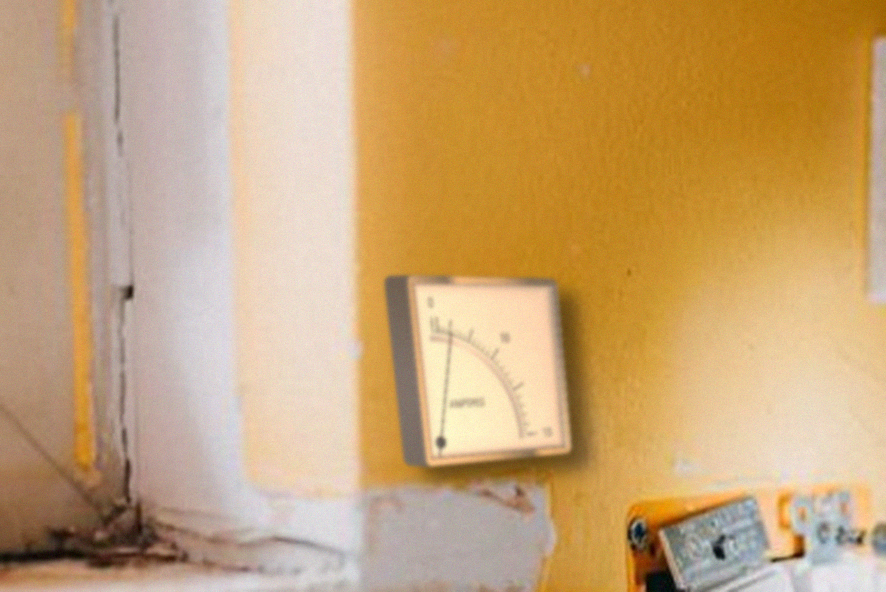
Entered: 5 A
